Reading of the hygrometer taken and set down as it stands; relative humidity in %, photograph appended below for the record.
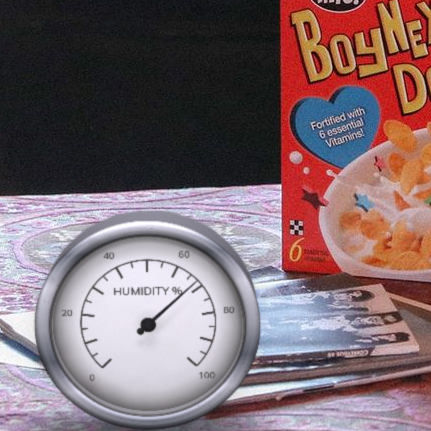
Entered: 67.5 %
